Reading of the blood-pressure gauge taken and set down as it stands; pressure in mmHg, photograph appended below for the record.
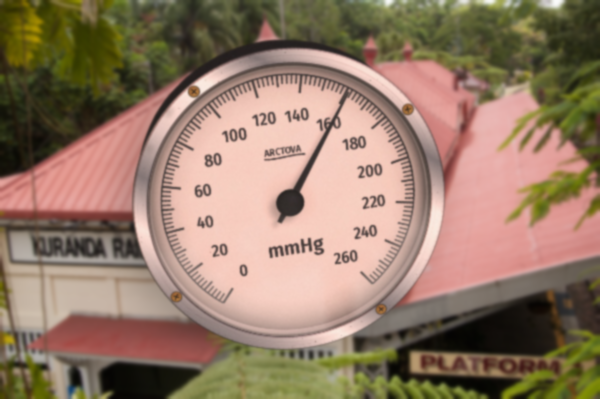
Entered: 160 mmHg
